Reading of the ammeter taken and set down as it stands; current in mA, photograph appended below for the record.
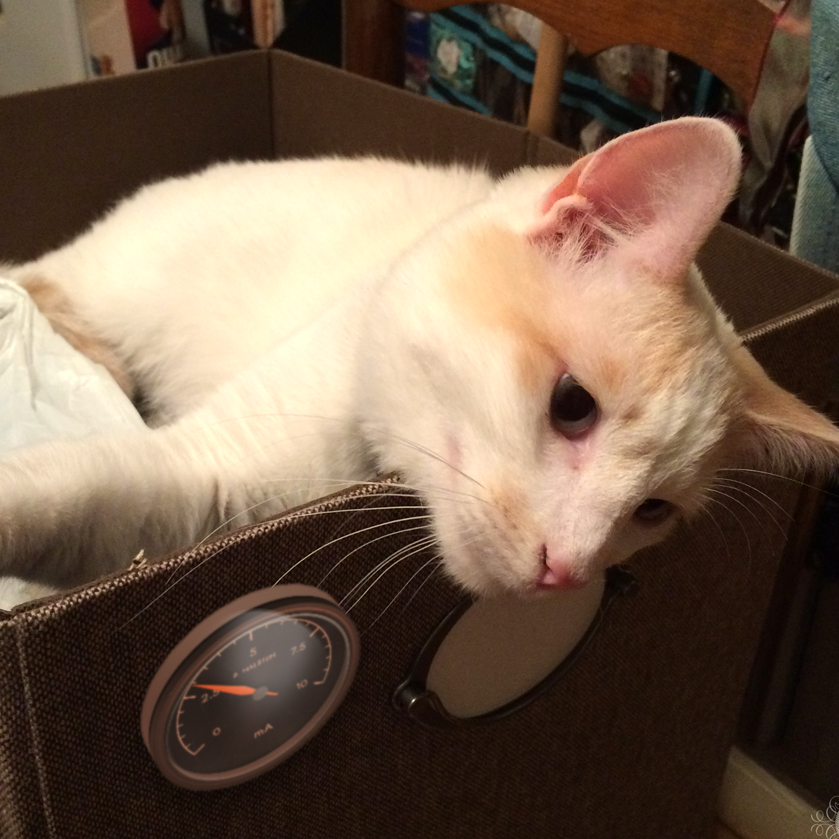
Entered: 3 mA
